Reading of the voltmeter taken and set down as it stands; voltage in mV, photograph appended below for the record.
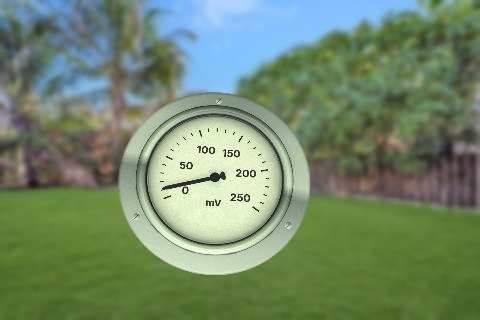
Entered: 10 mV
